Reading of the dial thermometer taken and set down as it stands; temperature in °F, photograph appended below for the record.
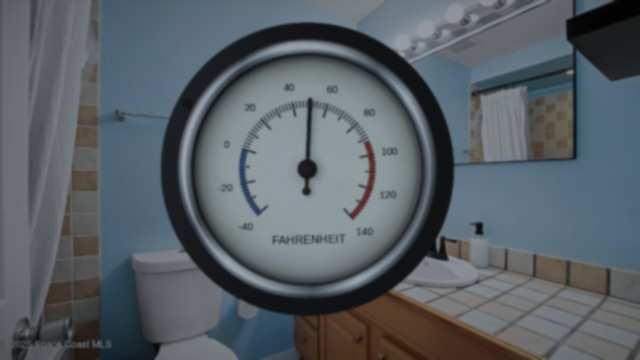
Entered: 50 °F
